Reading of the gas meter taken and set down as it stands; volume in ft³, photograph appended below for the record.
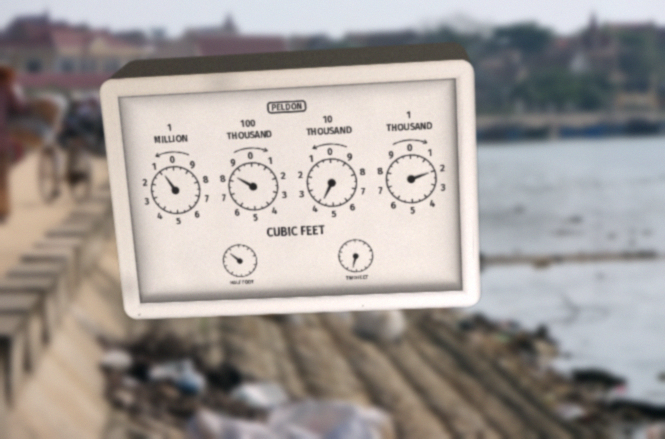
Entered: 84200 ft³
